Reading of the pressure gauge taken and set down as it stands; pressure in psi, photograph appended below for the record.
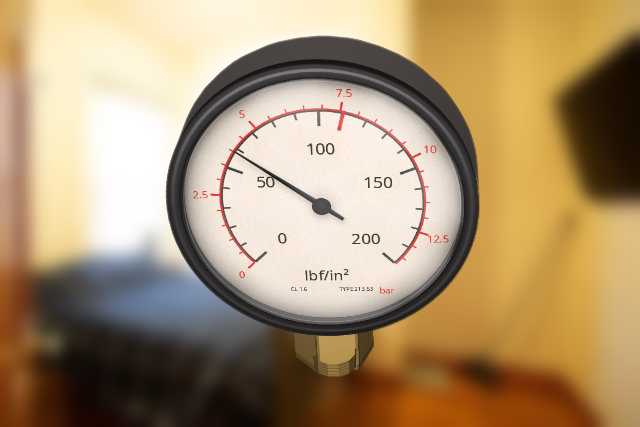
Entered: 60 psi
